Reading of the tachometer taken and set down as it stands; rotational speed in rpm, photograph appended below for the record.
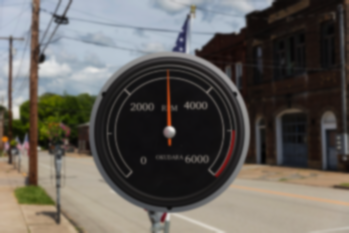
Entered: 3000 rpm
